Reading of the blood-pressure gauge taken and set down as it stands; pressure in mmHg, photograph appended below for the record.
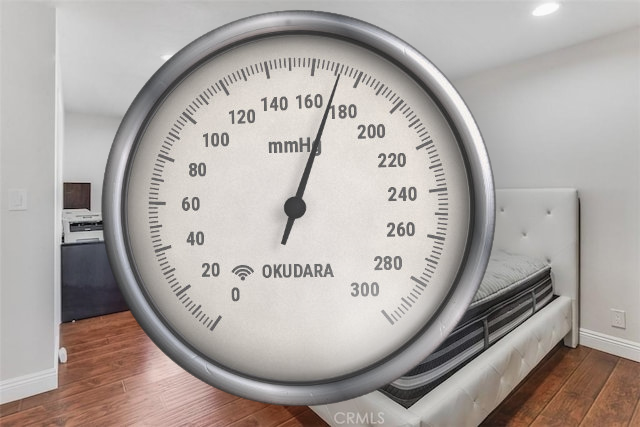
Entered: 172 mmHg
